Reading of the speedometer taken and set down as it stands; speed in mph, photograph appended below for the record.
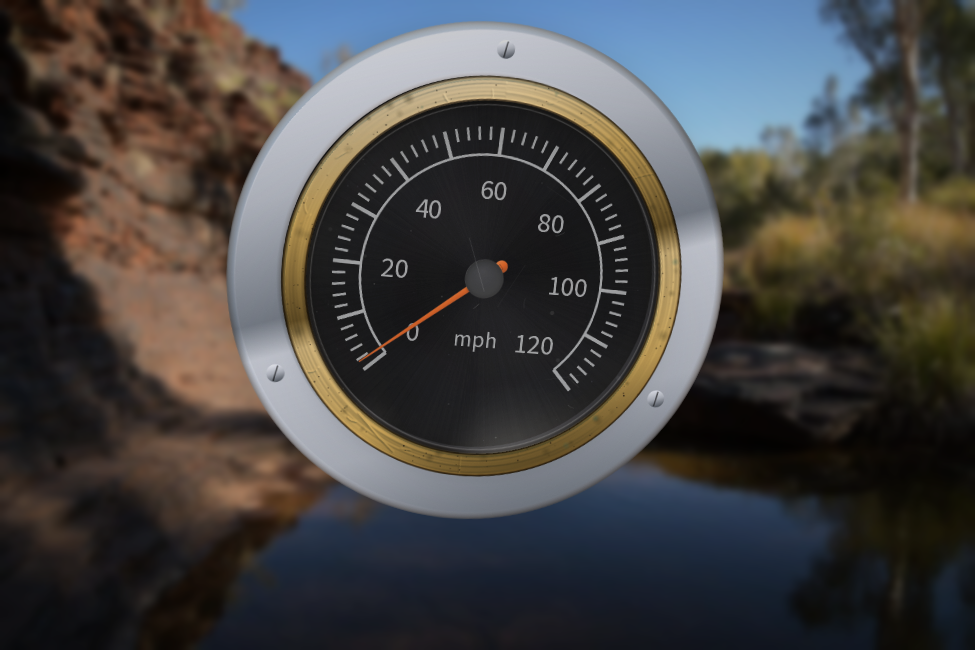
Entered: 2 mph
